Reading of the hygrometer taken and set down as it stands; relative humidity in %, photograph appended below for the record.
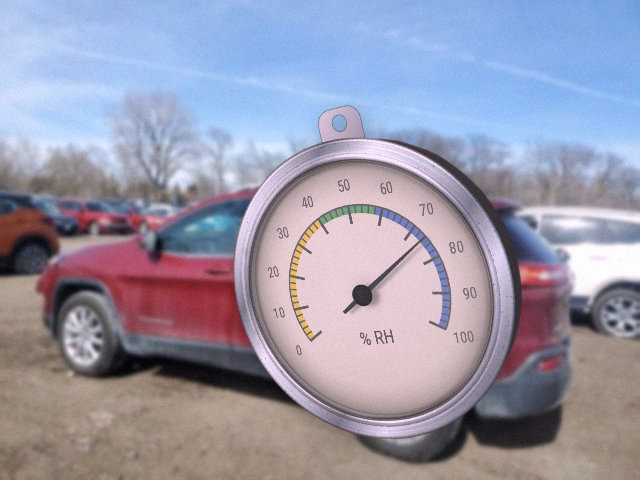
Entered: 74 %
